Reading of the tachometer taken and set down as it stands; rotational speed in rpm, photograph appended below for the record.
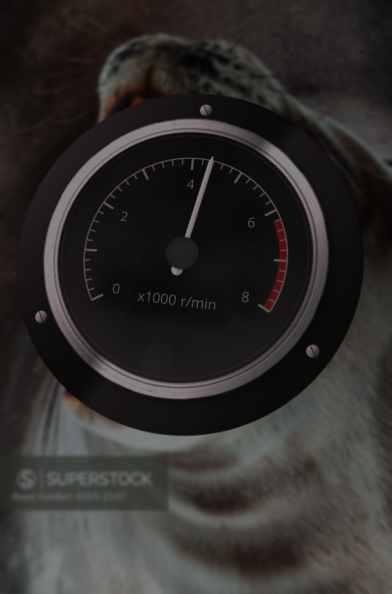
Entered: 4400 rpm
